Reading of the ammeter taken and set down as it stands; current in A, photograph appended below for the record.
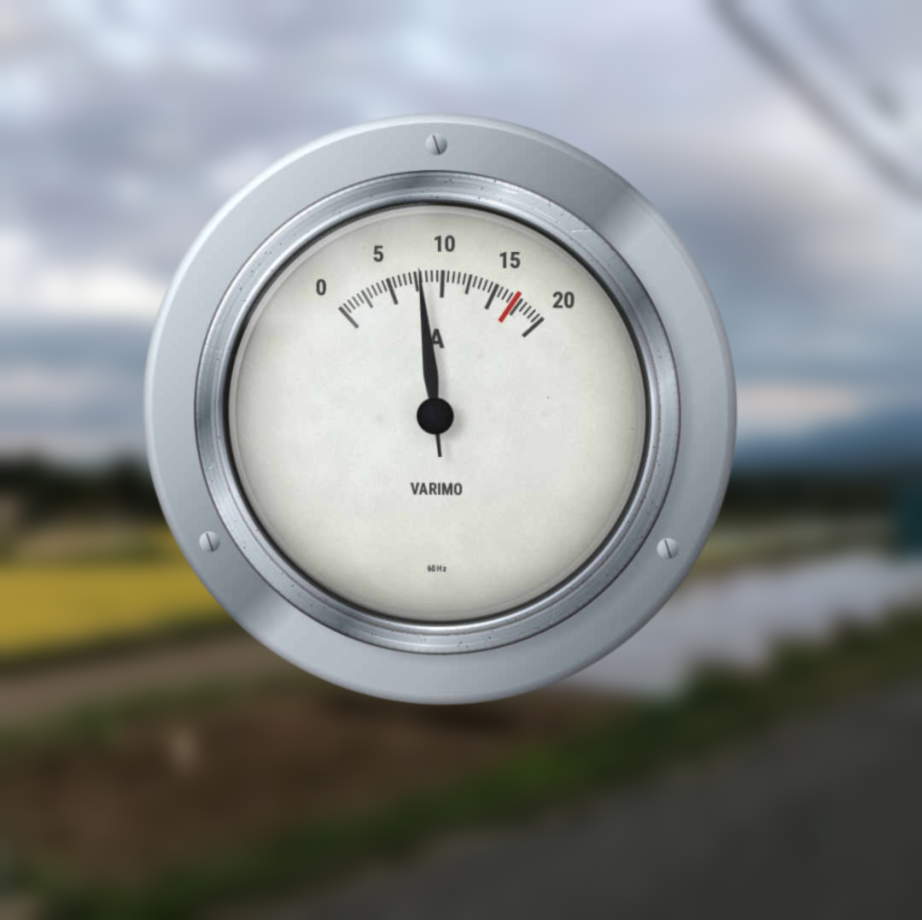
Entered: 8 A
